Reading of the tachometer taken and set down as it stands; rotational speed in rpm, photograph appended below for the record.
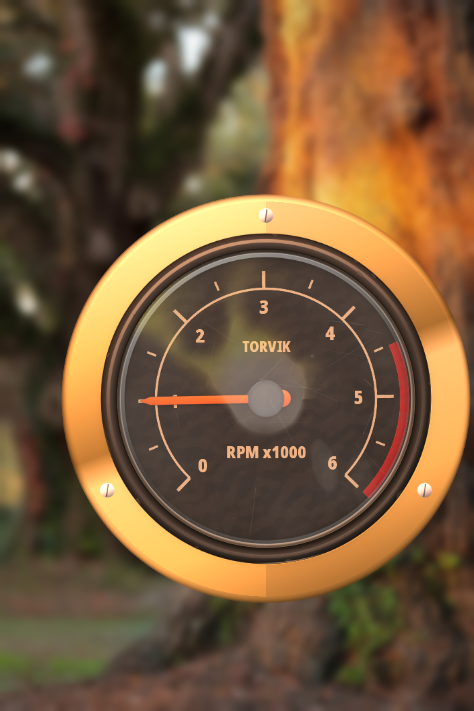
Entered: 1000 rpm
